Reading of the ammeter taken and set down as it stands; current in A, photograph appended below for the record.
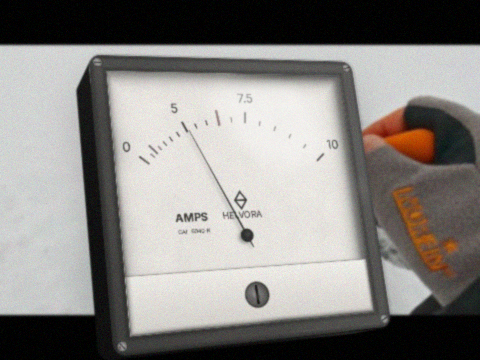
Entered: 5 A
